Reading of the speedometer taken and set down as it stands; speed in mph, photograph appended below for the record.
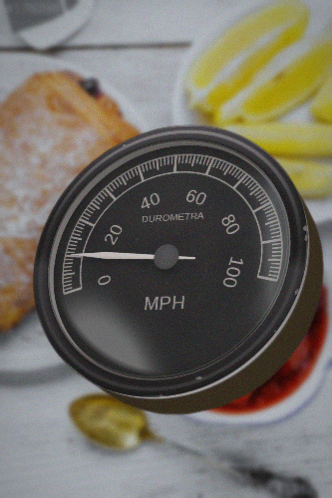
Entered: 10 mph
